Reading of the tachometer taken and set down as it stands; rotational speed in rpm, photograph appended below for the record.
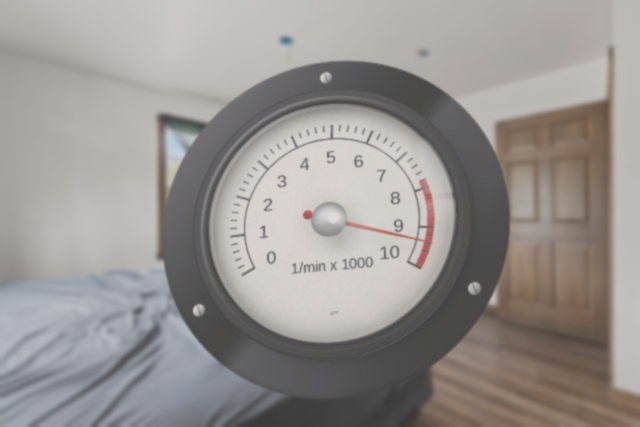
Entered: 9400 rpm
